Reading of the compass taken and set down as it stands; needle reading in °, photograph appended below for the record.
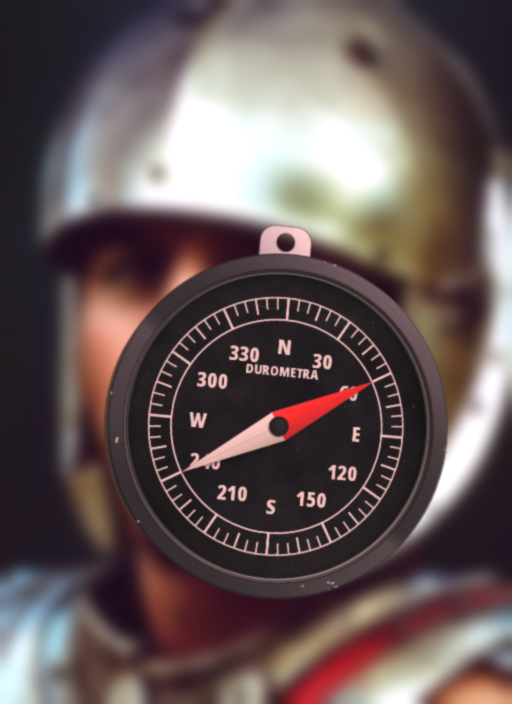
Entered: 60 °
